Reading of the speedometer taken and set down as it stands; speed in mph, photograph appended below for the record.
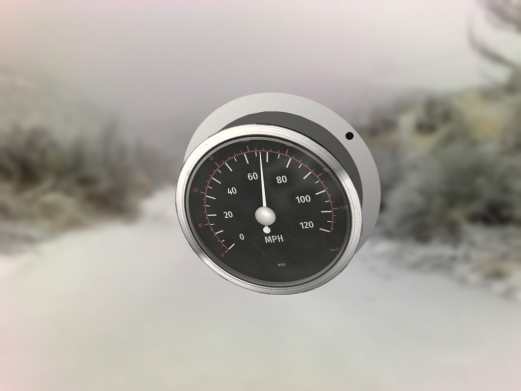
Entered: 67.5 mph
